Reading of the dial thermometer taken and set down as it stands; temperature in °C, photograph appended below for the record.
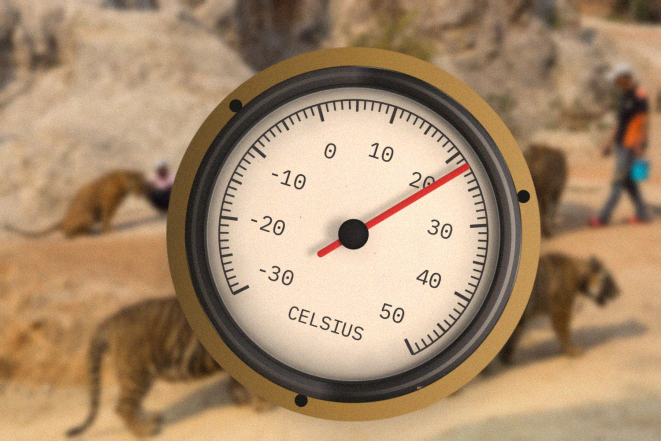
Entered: 22 °C
